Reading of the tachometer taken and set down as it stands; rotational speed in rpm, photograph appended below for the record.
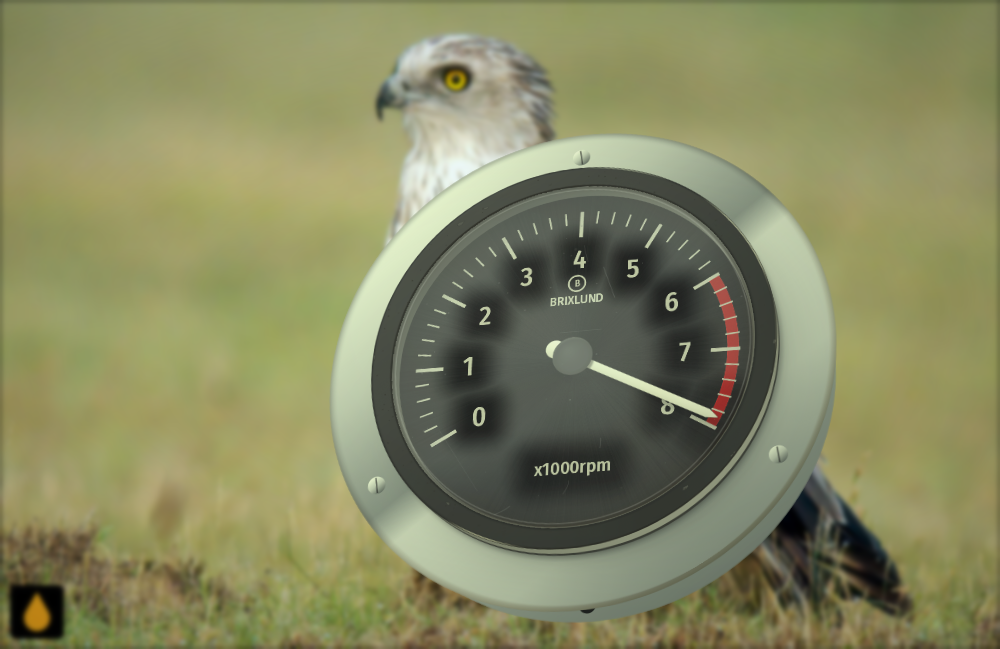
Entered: 7900 rpm
